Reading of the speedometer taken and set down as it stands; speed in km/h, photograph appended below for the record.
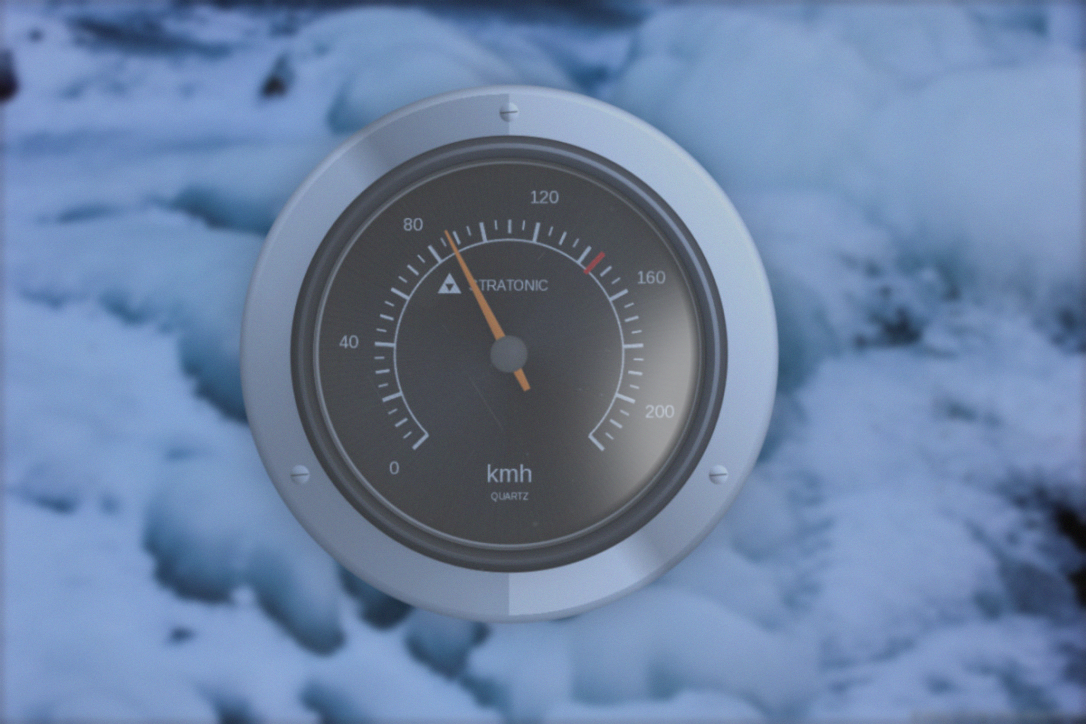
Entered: 87.5 km/h
